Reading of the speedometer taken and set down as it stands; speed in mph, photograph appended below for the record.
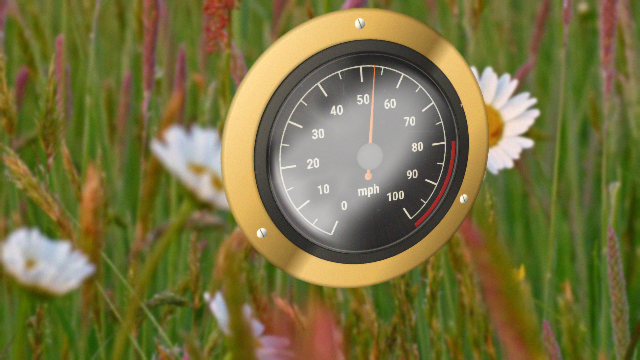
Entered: 52.5 mph
